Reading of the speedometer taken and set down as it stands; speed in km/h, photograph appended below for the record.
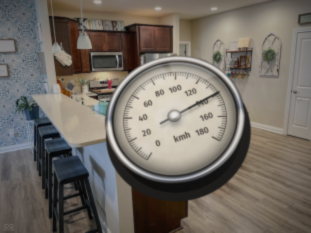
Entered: 140 km/h
